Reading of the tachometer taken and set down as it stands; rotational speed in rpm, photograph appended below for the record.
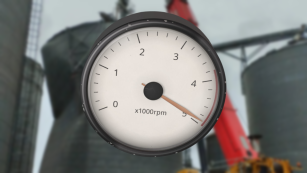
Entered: 4900 rpm
